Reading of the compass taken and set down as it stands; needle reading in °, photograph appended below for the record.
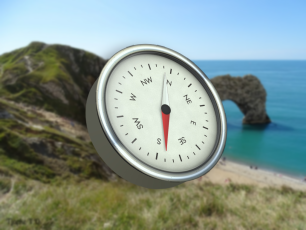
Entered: 170 °
